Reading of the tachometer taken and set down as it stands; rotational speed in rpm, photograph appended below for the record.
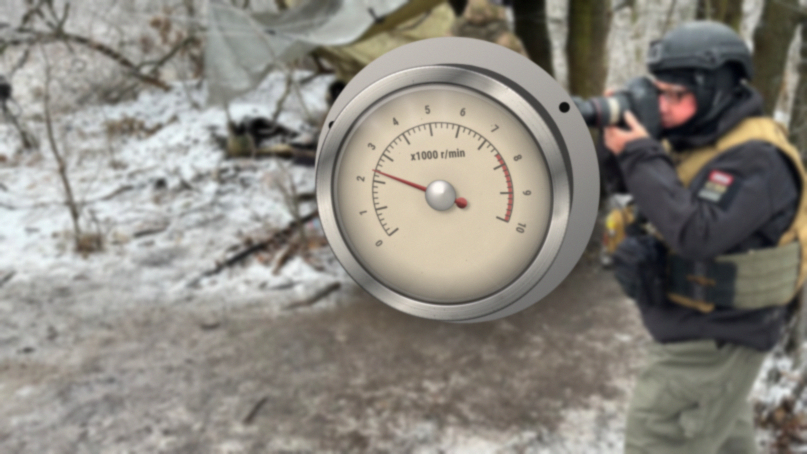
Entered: 2400 rpm
